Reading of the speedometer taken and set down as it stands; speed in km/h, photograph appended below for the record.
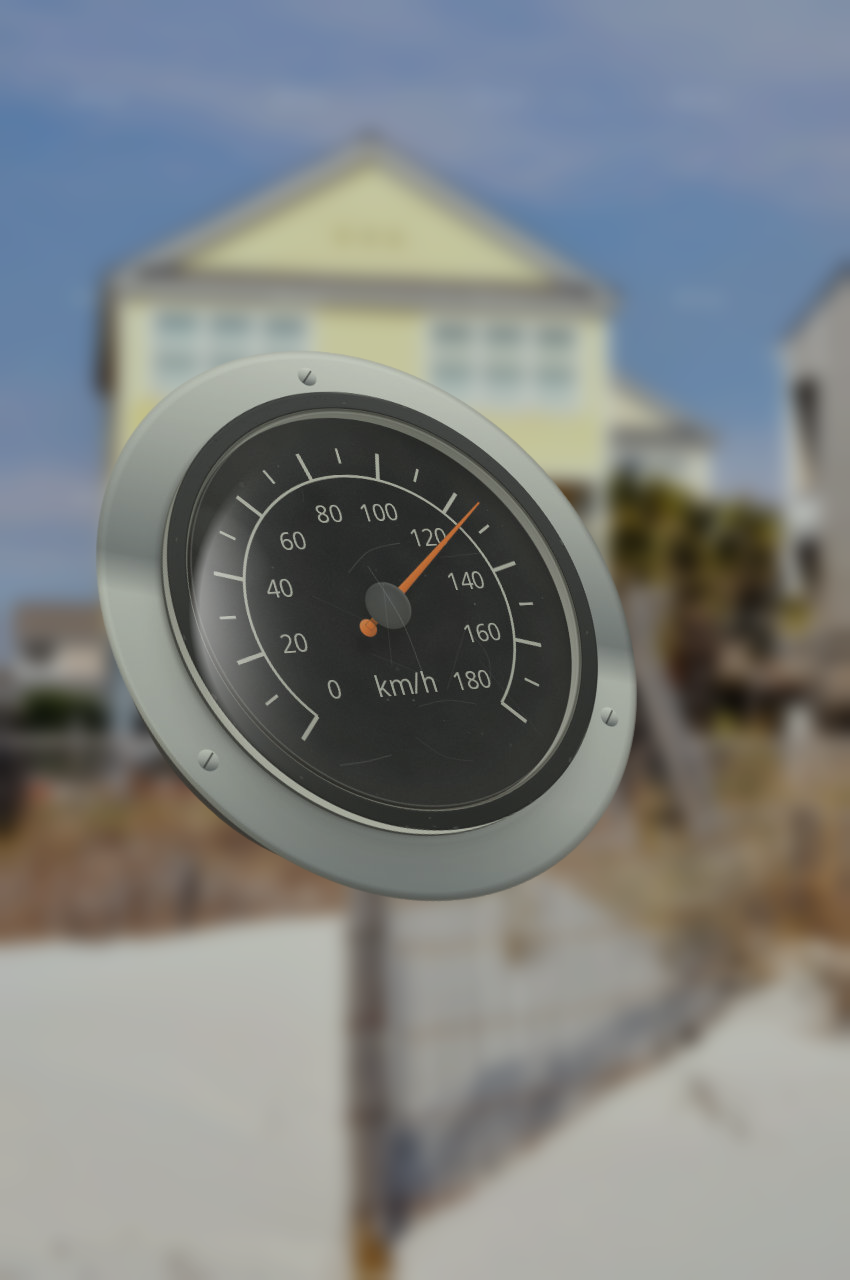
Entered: 125 km/h
